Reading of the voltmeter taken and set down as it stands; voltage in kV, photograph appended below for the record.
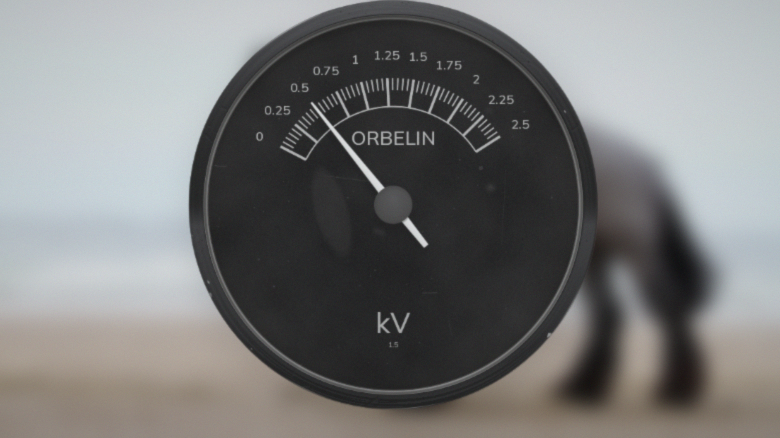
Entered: 0.5 kV
